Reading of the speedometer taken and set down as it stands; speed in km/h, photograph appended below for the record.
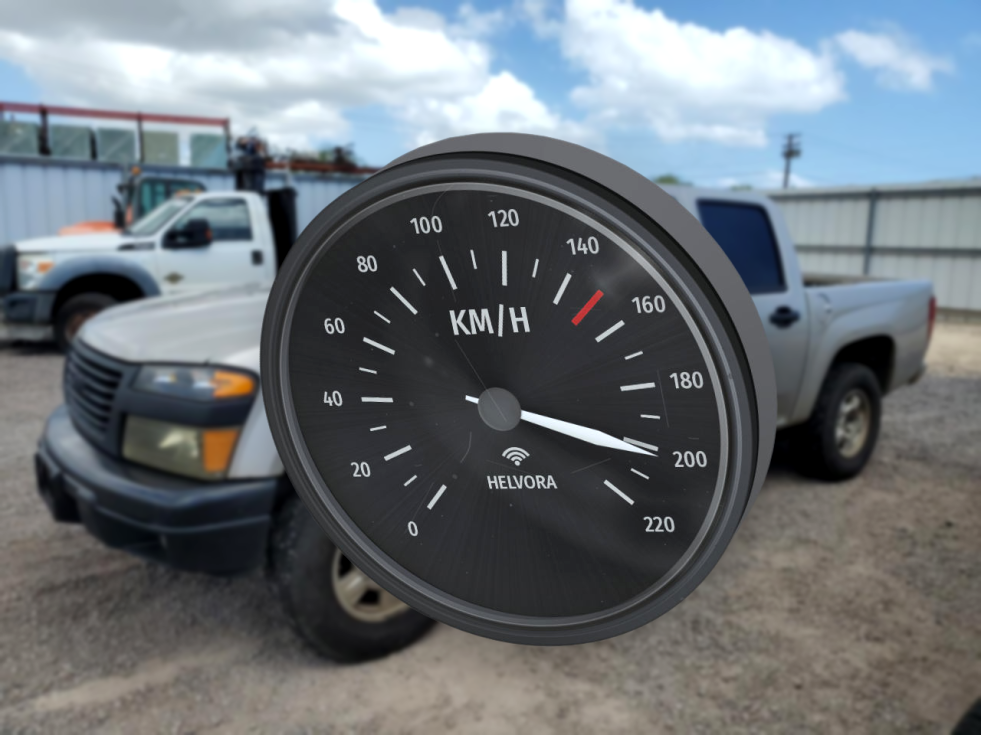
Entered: 200 km/h
